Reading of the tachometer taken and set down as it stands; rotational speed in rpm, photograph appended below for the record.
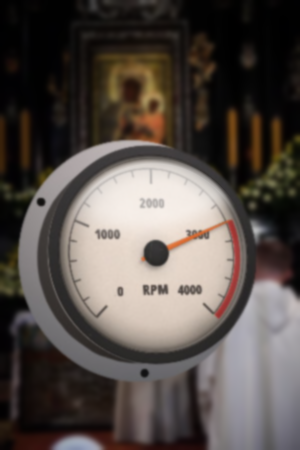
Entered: 3000 rpm
